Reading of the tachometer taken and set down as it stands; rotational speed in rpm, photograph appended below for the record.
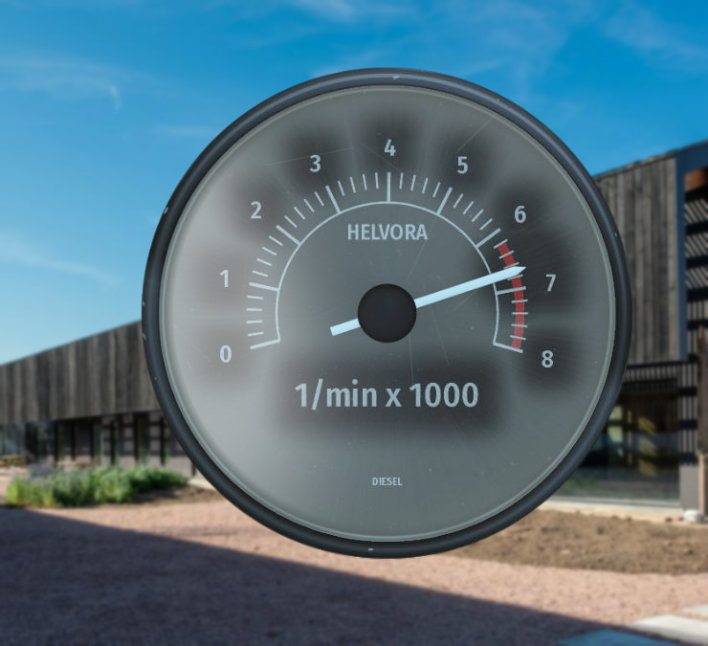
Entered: 6700 rpm
